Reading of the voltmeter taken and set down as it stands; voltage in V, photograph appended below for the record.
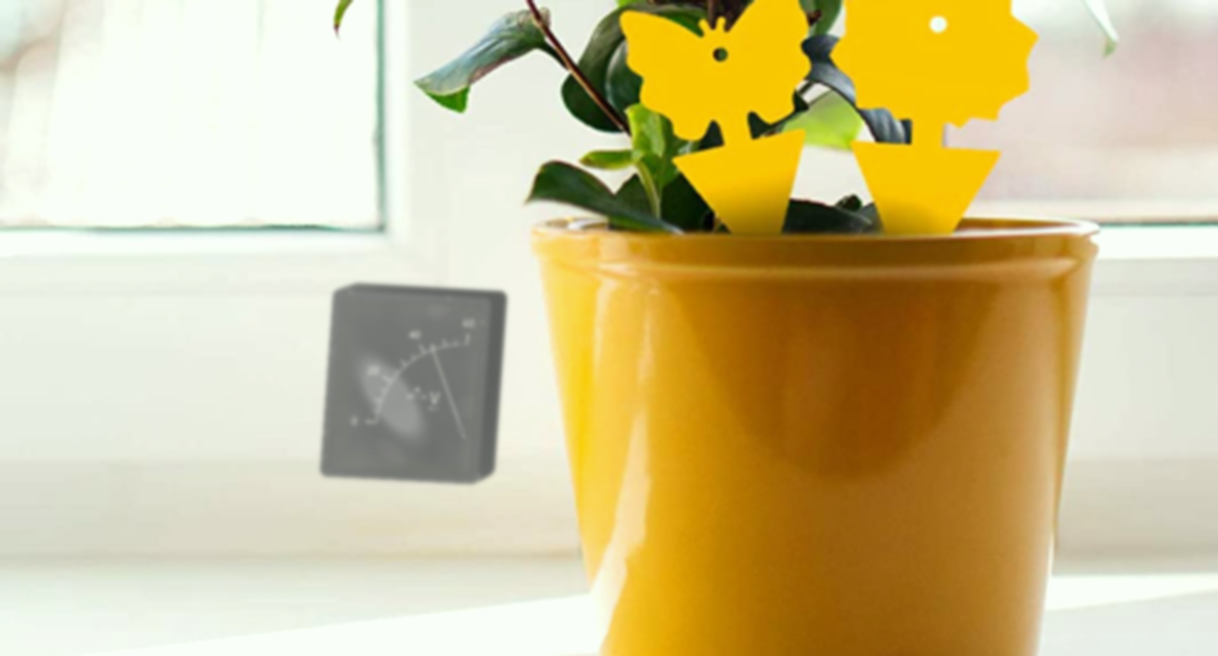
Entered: 45 V
